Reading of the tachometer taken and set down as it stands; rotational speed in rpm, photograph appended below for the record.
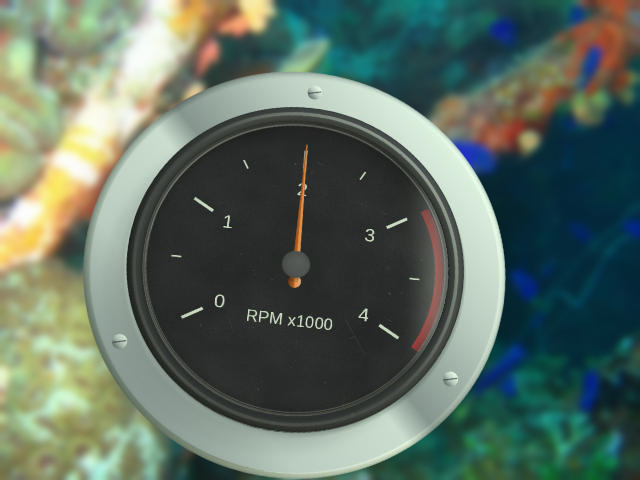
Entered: 2000 rpm
